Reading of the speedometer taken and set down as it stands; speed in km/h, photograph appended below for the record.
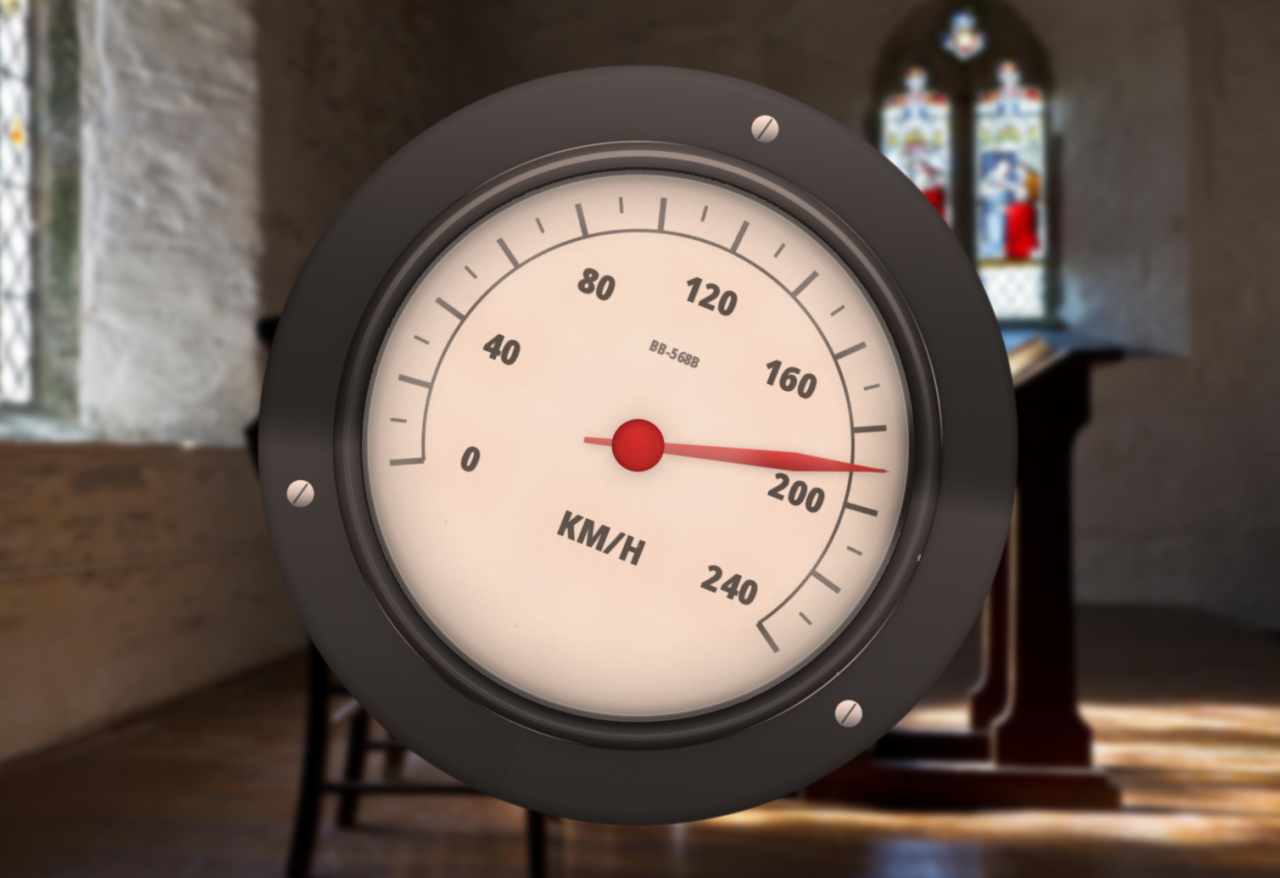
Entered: 190 km/h
